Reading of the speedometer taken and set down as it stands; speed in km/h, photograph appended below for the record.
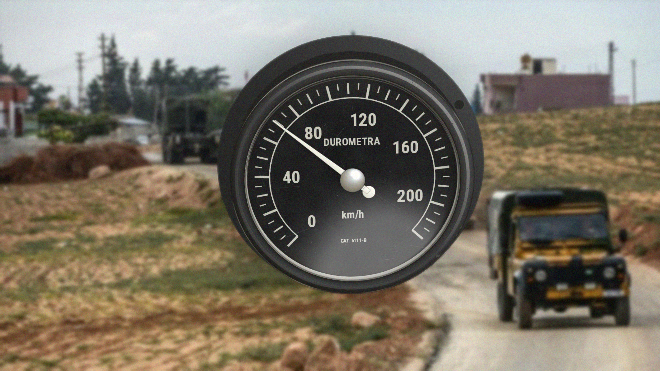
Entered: 70 km/h
